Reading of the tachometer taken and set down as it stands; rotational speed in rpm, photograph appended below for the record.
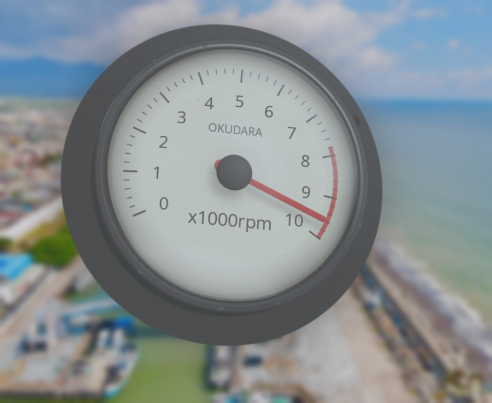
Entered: 9600 rpm
